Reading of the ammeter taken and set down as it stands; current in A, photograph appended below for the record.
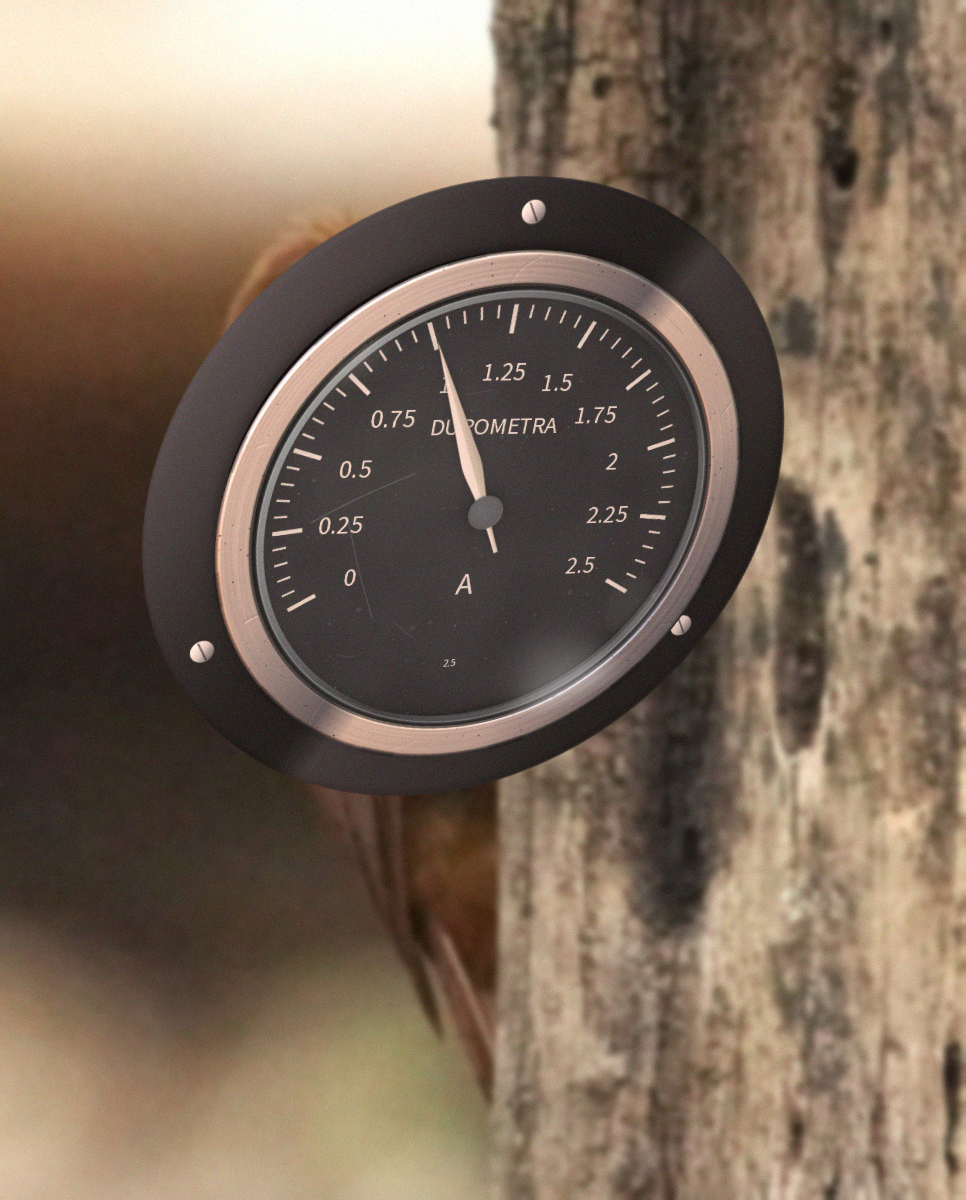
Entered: 1 A
